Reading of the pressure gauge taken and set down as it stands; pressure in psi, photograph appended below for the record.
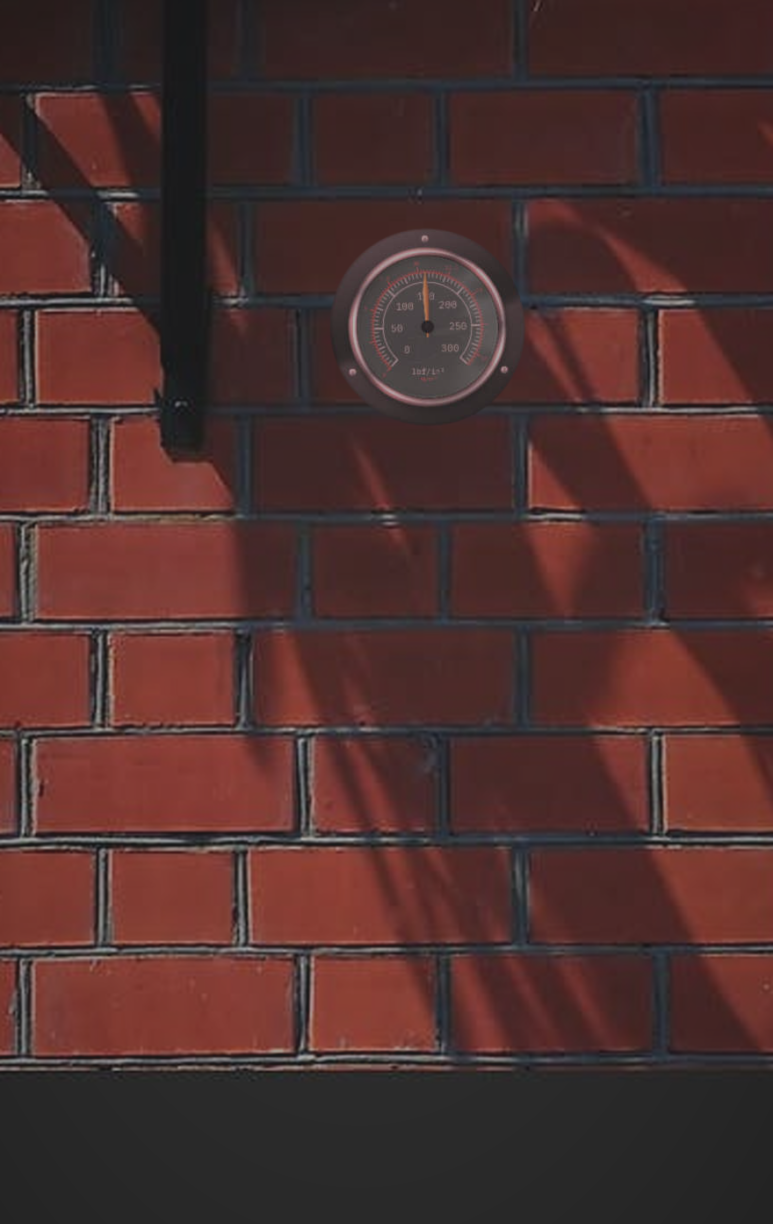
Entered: 150 psi
